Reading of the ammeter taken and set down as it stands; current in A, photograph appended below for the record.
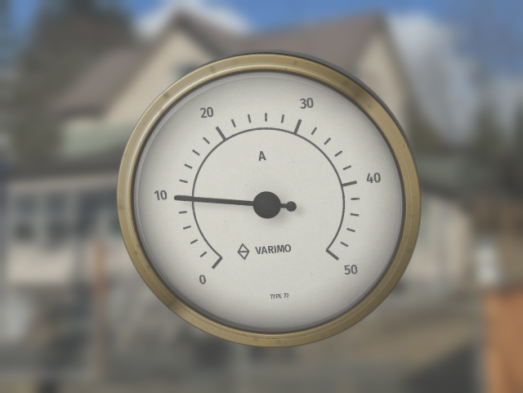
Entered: 10 A
